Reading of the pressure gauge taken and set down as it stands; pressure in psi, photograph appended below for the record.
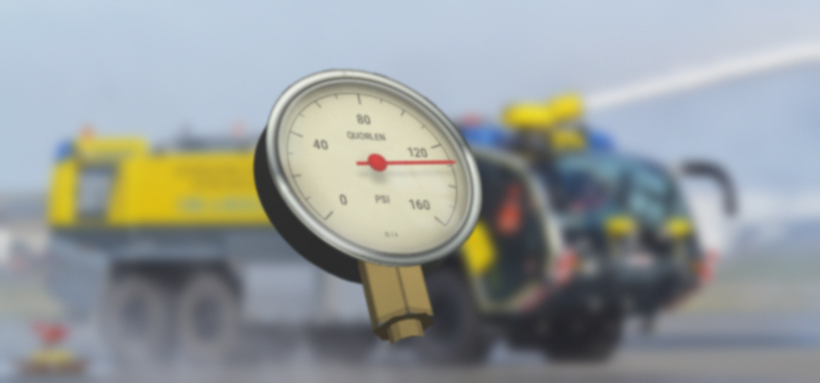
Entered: 130 psi
